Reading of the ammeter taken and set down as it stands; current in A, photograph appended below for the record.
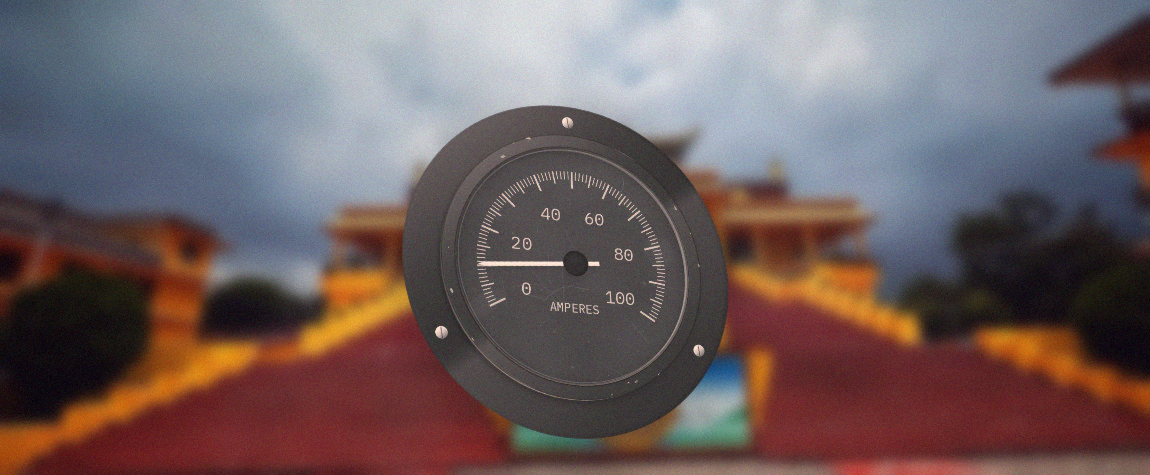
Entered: 10 A
